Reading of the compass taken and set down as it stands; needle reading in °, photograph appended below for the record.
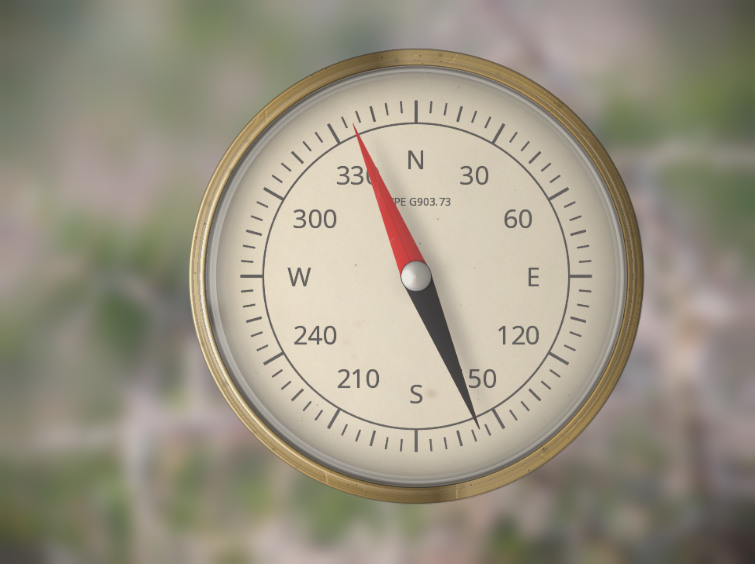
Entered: 337.5 °
